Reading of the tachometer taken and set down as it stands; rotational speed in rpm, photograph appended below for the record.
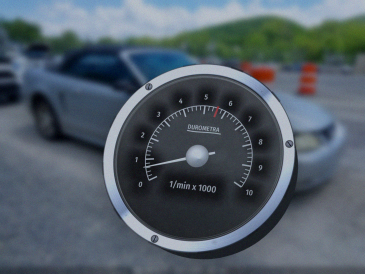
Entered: 600 rpm
